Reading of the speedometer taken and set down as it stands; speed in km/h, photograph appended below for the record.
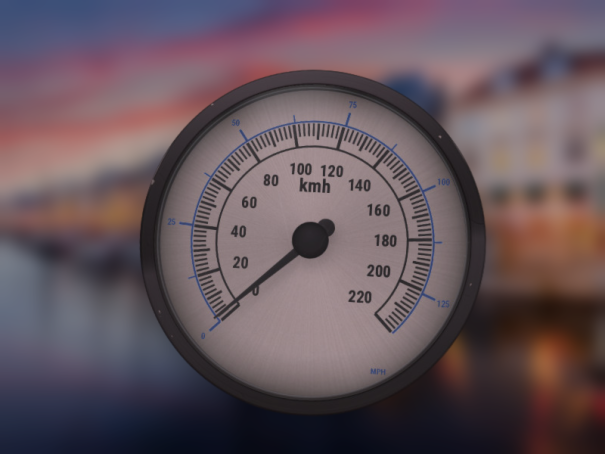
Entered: 2 km/h
